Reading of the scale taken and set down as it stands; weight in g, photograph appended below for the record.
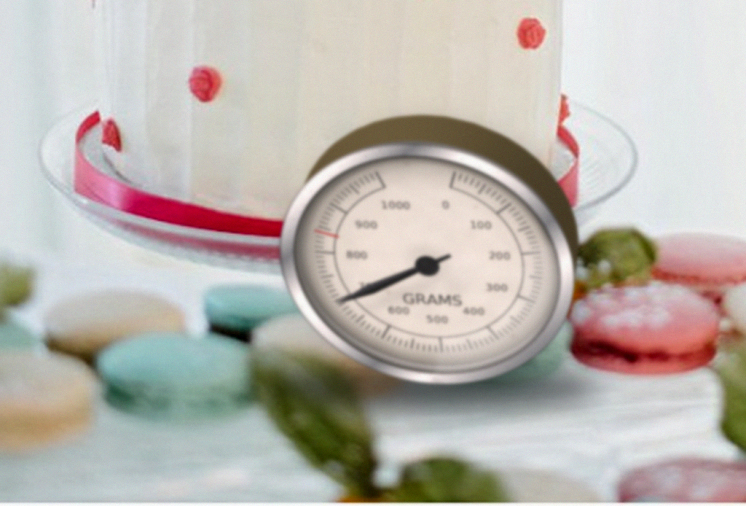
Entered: 700 g
